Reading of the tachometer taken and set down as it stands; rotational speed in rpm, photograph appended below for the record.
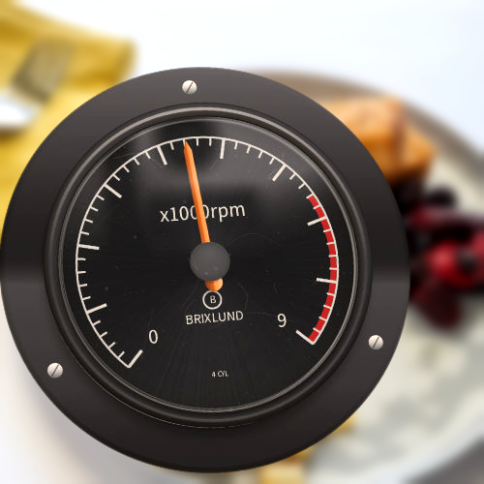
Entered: 4400 rpm
